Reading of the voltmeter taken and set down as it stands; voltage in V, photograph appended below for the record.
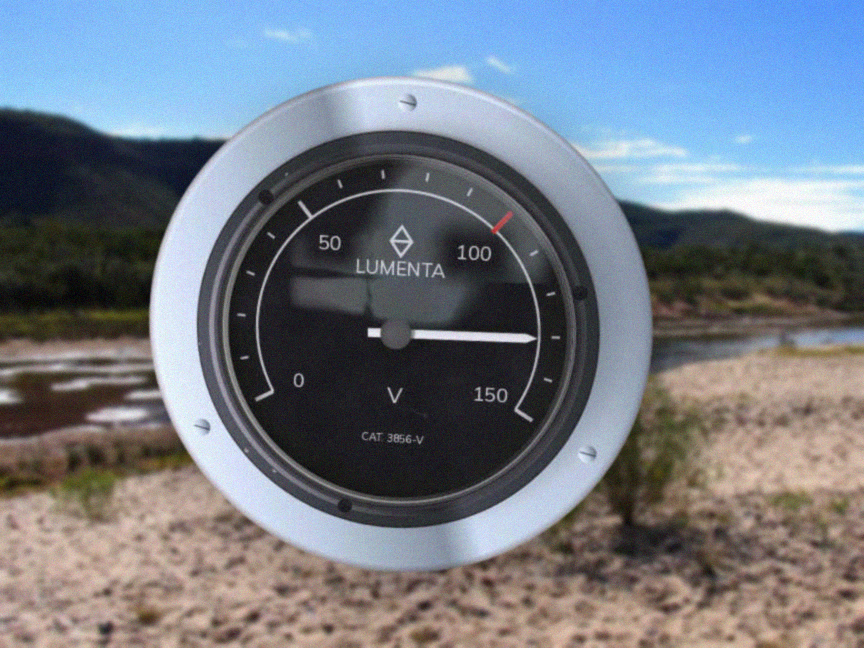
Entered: 130 V
